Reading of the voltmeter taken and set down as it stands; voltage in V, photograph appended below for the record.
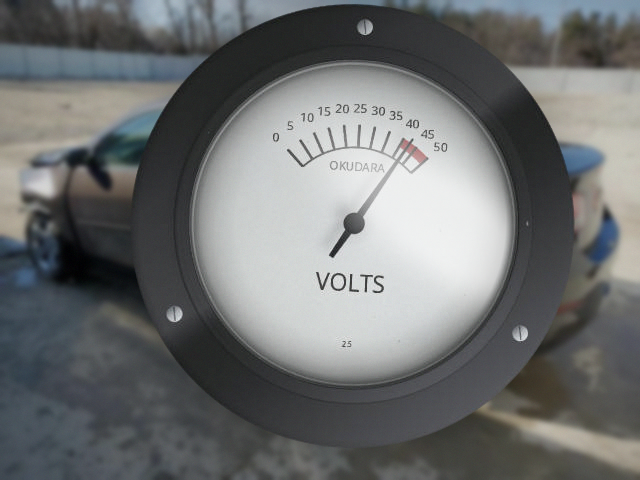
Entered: 42.5 V
